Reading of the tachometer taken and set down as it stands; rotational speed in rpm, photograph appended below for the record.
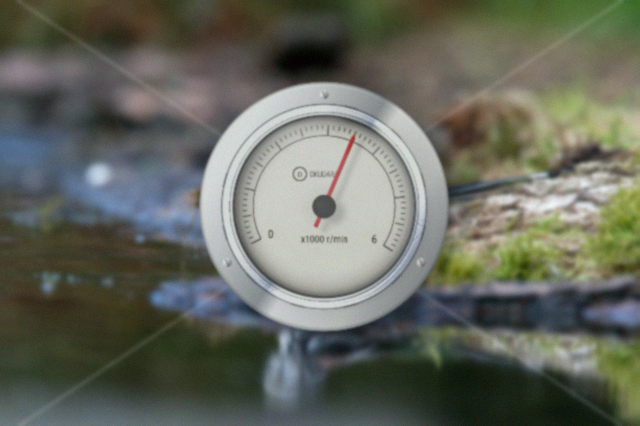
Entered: 3500 rpm
